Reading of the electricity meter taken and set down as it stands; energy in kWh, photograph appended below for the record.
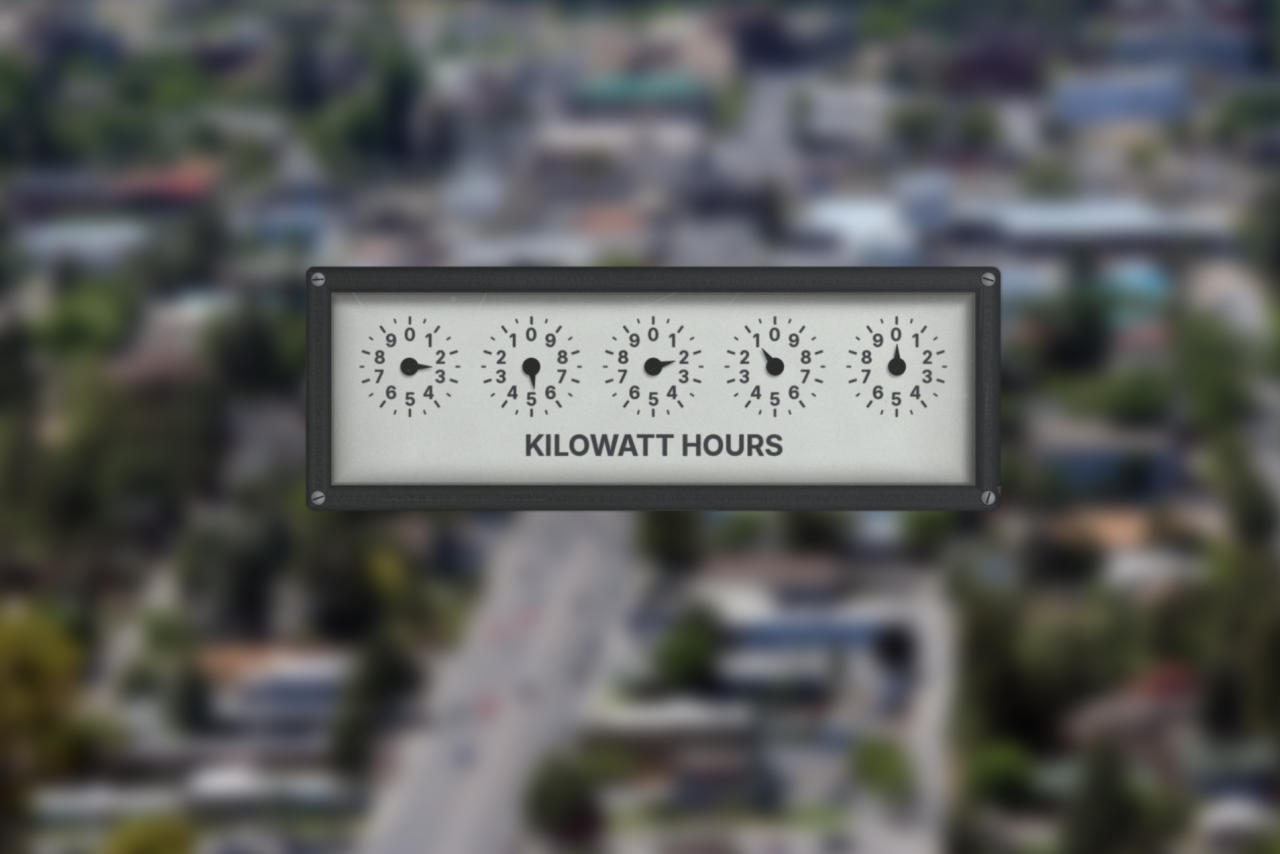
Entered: 25210 kWh
